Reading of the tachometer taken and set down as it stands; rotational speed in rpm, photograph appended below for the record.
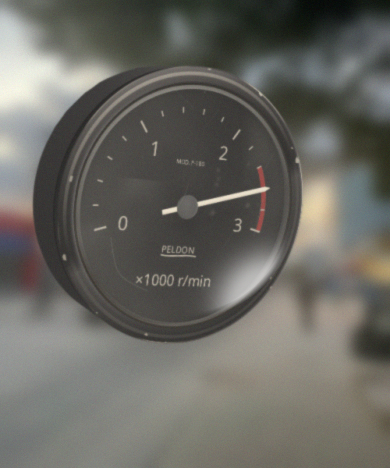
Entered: 2600 rpm
